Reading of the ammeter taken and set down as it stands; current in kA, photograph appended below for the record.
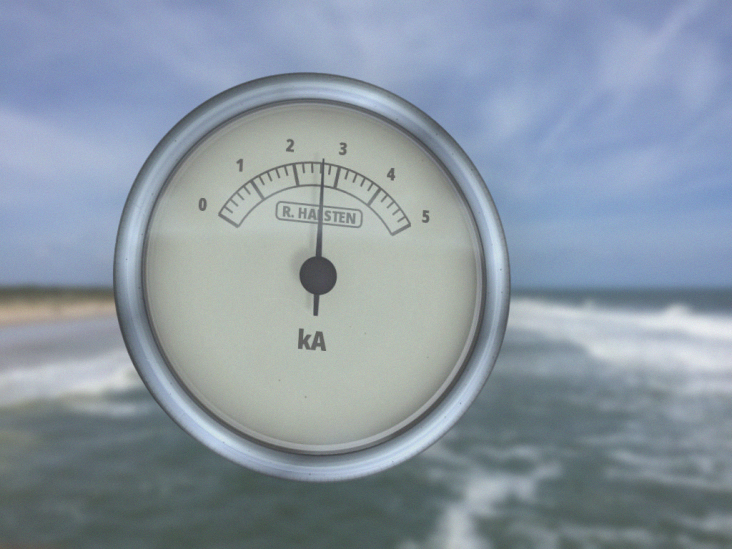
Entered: 2.6 kA
